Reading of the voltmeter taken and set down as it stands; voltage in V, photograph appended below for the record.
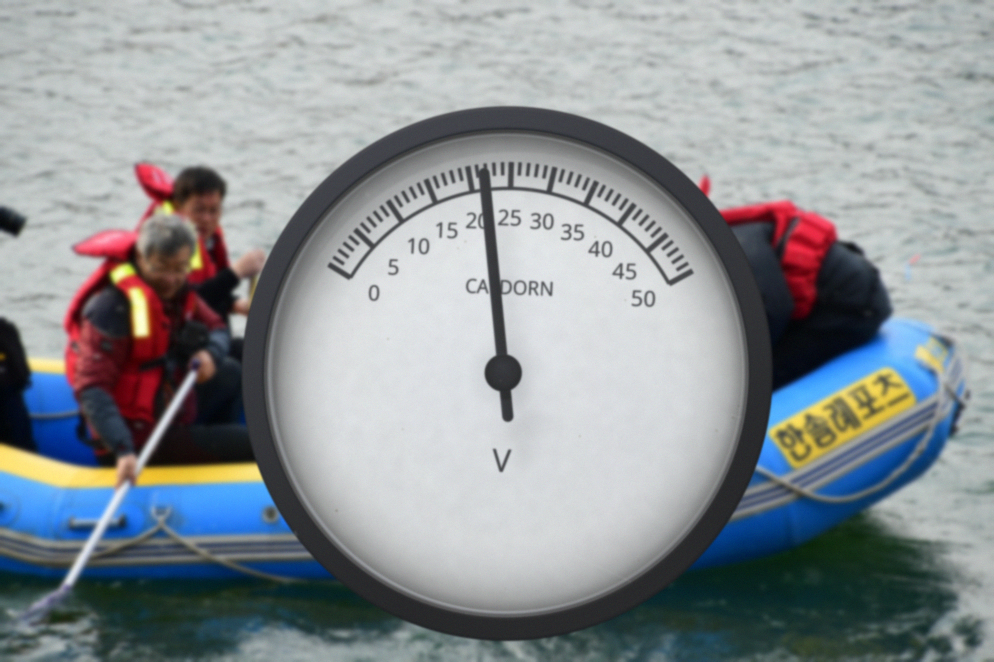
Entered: 22 V
